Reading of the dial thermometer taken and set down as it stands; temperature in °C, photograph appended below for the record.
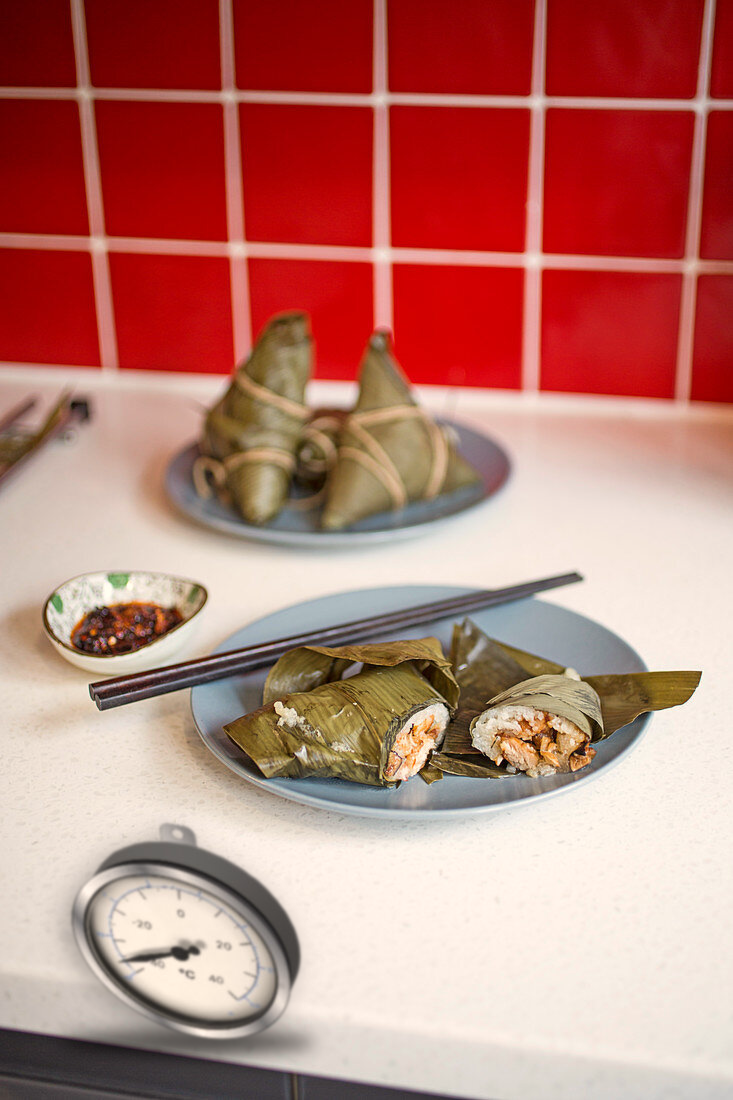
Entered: -35 °C
